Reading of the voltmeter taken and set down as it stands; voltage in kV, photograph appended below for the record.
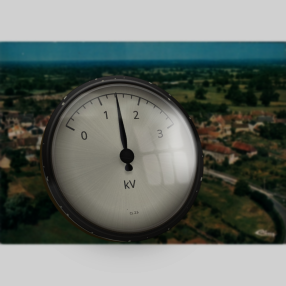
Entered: 1.4 kV
